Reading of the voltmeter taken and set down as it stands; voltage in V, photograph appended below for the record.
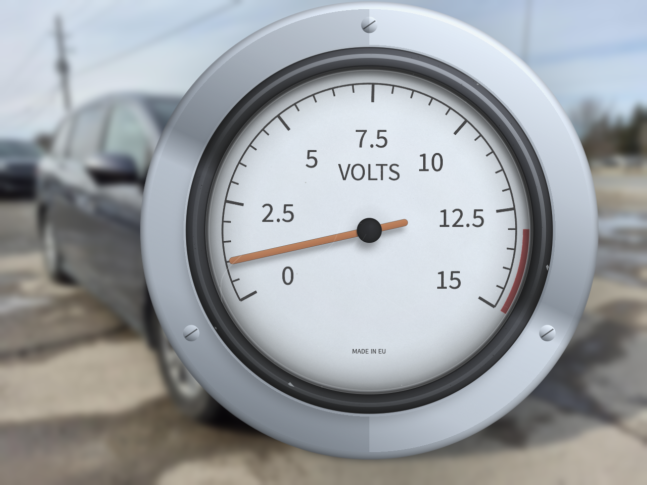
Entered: 1 V
